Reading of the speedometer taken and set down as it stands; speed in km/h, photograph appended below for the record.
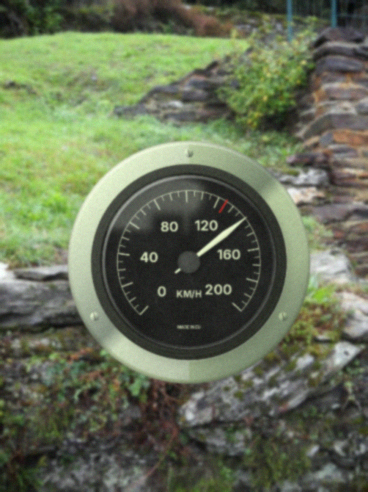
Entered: 140 km/h
